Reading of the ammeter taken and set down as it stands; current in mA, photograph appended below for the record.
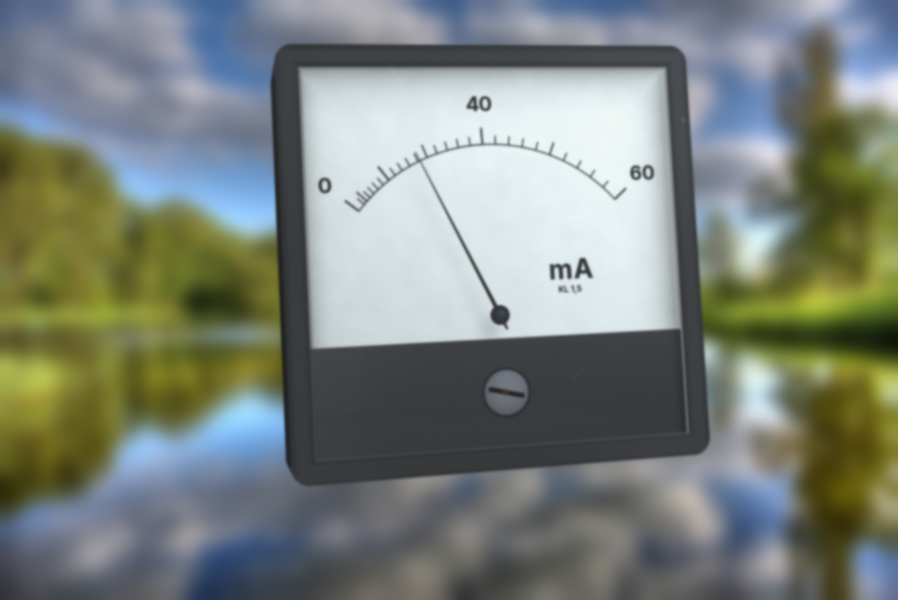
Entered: 28 mA
